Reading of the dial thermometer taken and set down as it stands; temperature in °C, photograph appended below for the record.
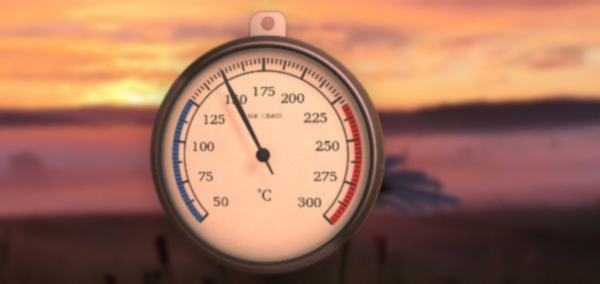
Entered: 150 °C
